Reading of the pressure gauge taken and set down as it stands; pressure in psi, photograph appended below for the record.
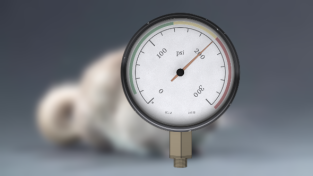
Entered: 200 psi
